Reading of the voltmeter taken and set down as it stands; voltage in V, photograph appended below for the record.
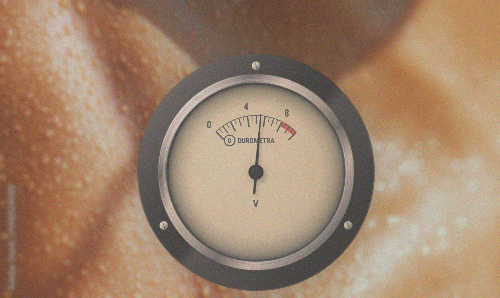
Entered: 5.5 V
